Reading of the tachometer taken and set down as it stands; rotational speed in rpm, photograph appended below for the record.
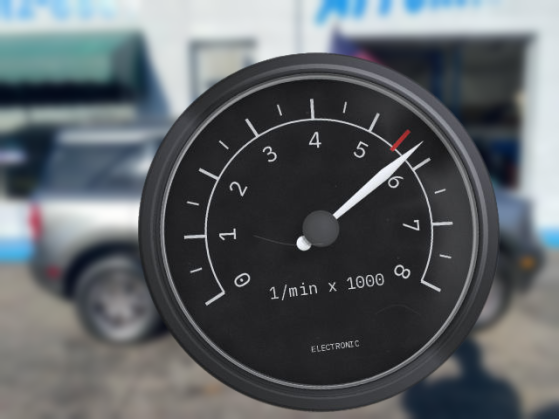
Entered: 5750 rpm
